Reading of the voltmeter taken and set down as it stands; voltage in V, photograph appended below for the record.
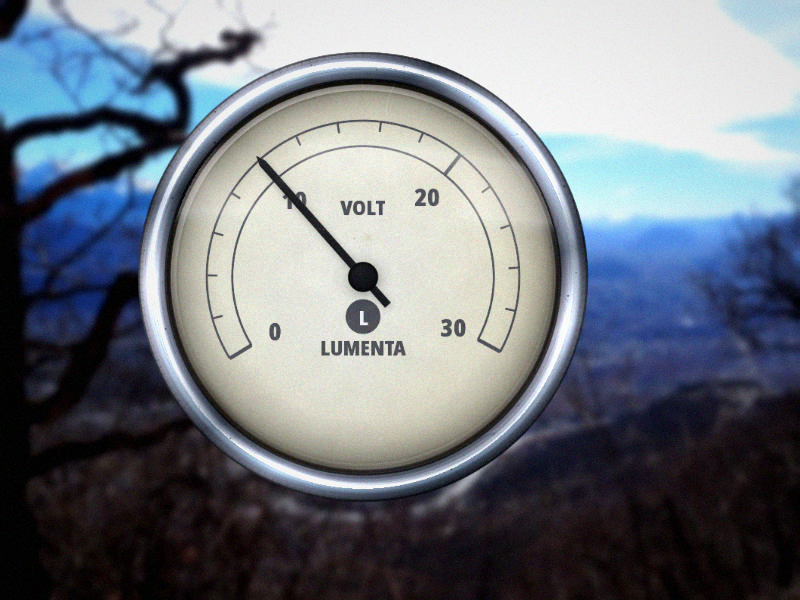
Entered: 10 V
